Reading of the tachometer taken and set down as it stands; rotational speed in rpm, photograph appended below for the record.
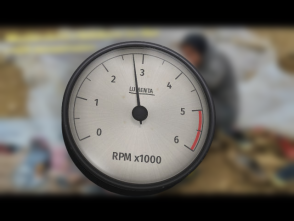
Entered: 2750 rpm
